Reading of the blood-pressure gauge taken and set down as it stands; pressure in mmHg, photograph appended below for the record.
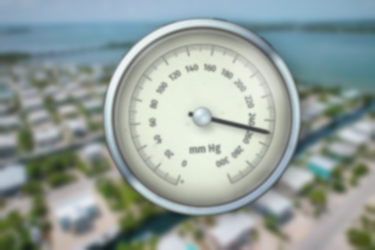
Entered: 250 mmHg
